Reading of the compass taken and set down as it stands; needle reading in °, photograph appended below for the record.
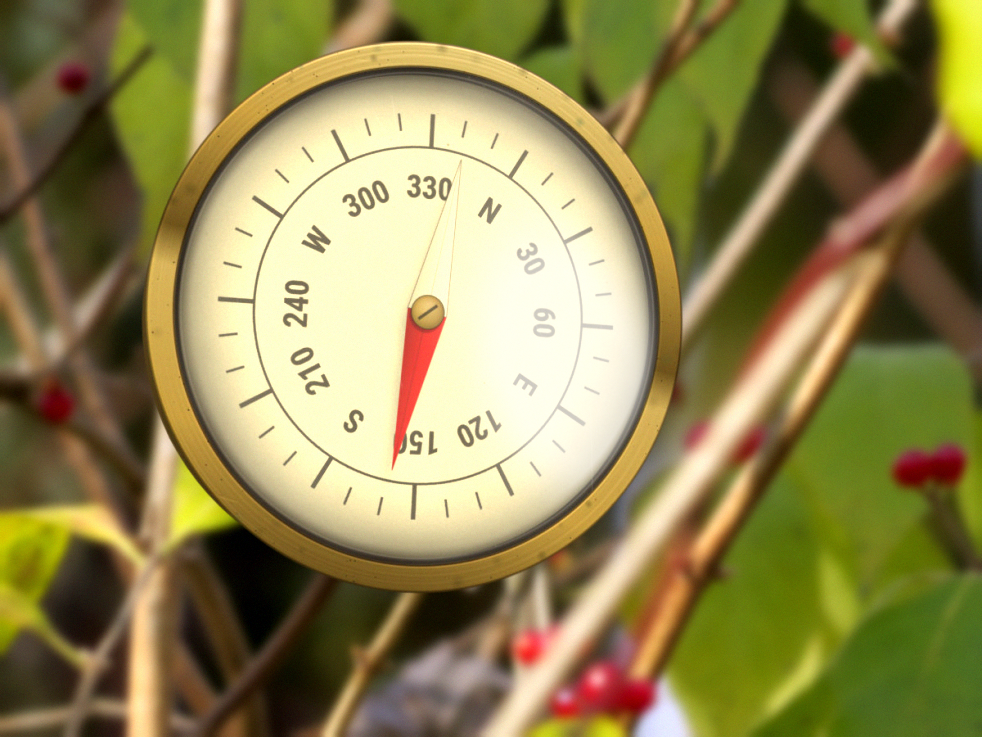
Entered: 160 °
